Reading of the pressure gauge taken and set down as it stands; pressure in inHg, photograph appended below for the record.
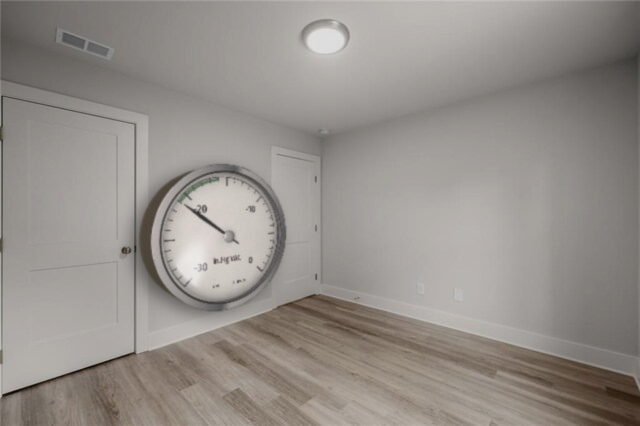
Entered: -21 inHg
